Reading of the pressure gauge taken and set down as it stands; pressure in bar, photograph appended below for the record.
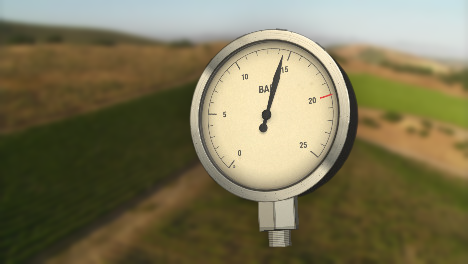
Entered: 14.5 bar
